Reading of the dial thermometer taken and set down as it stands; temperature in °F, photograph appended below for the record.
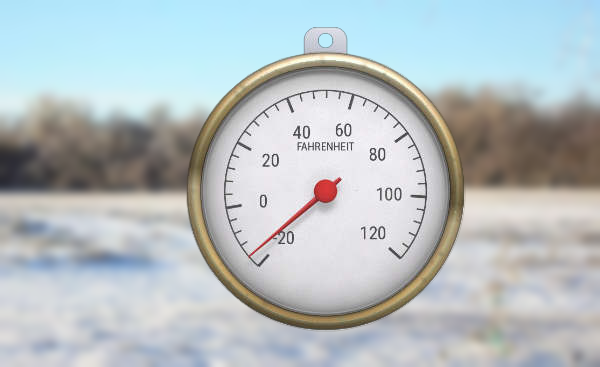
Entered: -16 °F
